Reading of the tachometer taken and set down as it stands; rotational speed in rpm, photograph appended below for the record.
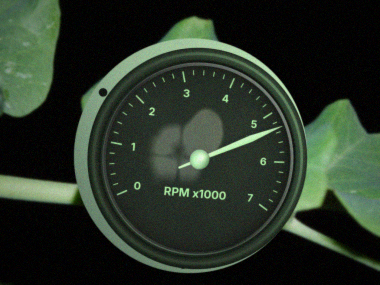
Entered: 5300 rpm
